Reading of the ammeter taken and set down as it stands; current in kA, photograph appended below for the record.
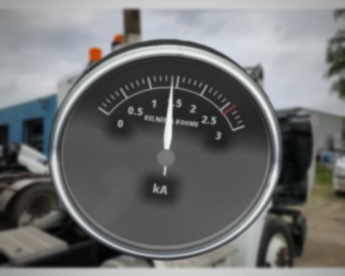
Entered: 1.4 kA
